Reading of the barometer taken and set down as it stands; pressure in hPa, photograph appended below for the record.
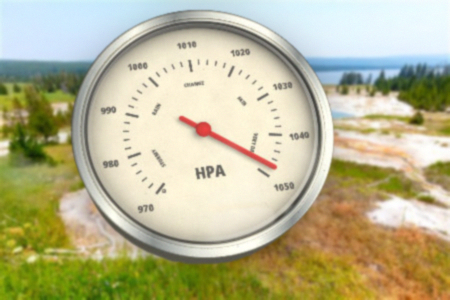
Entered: 1048 hPa
